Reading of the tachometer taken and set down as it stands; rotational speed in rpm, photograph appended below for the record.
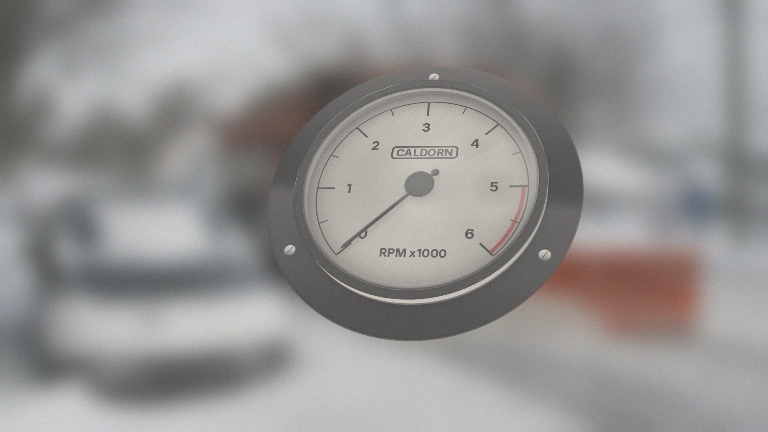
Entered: 0 rpm
